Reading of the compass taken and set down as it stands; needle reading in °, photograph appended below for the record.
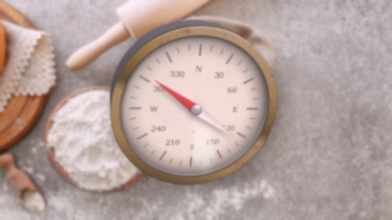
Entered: 305 °
